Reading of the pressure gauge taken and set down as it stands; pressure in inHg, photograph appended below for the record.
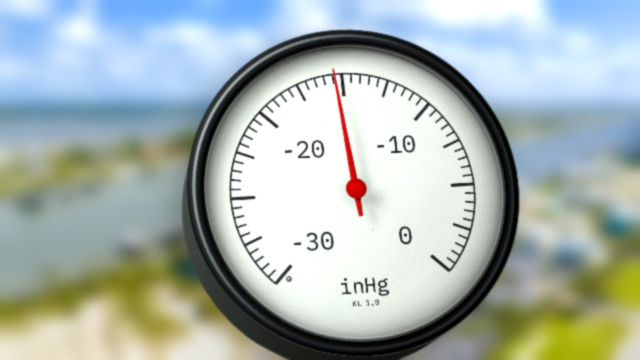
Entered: -15.5 inHg
